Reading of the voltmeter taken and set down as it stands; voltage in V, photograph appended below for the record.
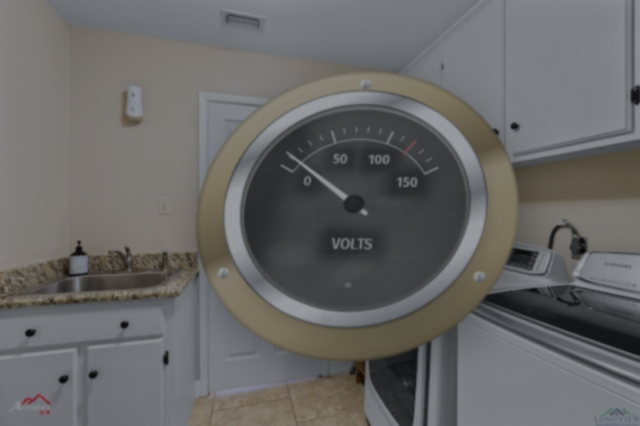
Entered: 10 V
